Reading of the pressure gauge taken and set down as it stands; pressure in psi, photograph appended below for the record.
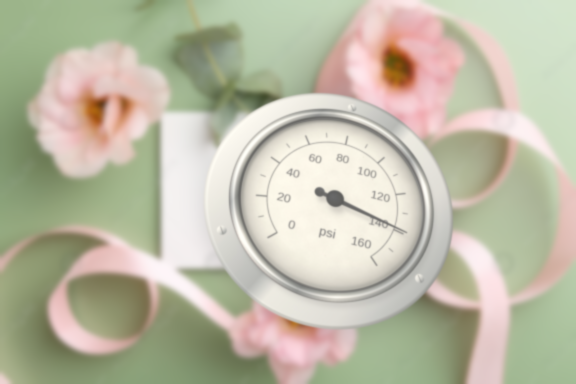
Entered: 140 psi
